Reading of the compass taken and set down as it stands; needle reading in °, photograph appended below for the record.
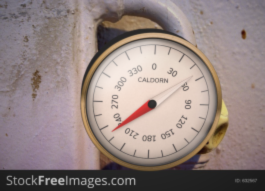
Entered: 232.5 °
